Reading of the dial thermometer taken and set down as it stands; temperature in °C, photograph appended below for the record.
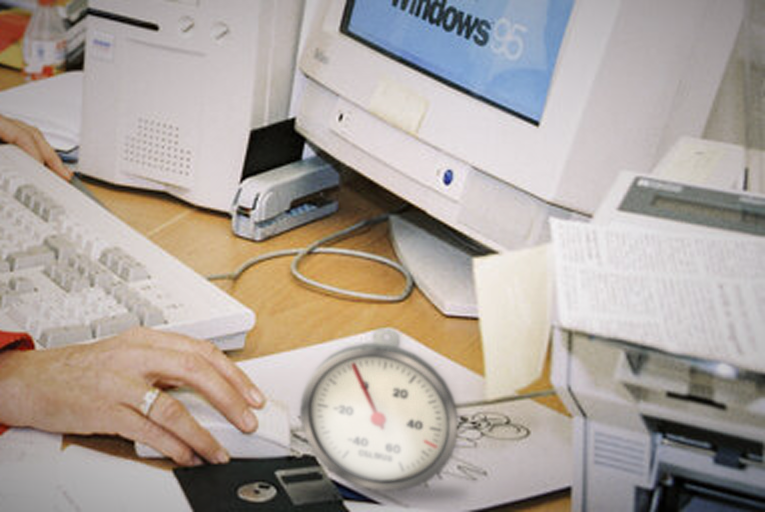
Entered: 0 °C
